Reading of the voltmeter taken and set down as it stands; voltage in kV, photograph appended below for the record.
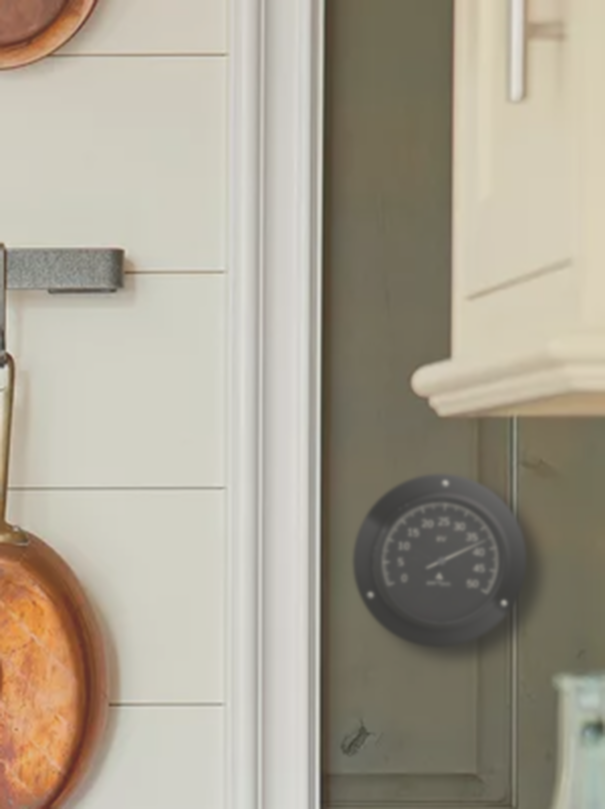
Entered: 37.5 kV
